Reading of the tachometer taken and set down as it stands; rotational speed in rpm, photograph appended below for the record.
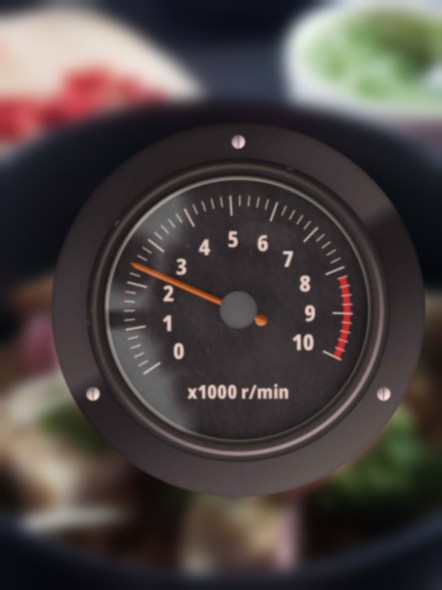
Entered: 2400 rpm
